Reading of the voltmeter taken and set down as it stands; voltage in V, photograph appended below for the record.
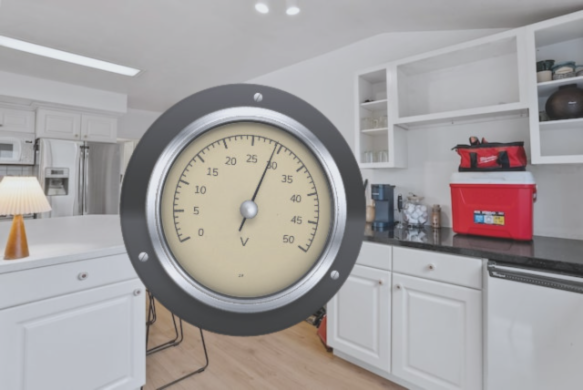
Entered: 29 V
